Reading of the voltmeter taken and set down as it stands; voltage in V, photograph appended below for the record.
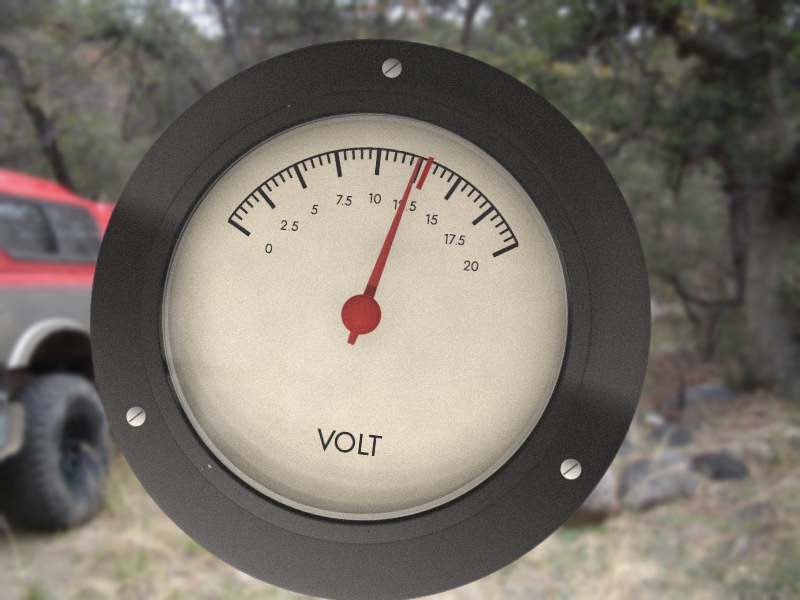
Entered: 12.5 V
